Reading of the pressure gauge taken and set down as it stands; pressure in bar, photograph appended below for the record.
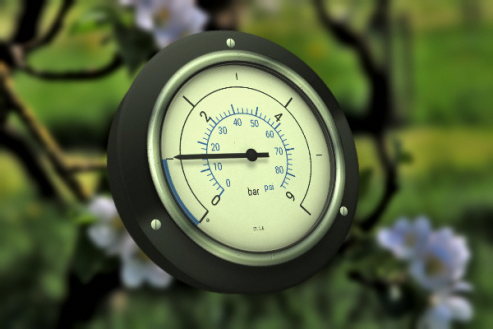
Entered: 1 bar
